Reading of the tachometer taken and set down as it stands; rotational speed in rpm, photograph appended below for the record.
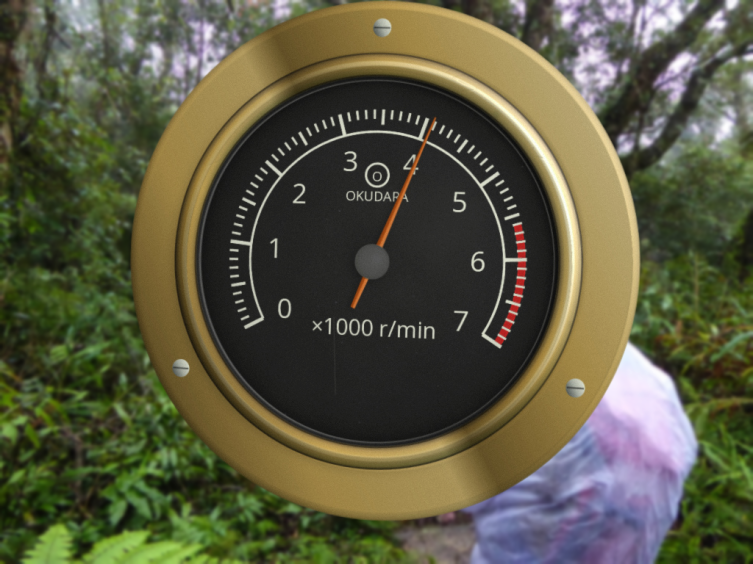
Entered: 4100 rpm
